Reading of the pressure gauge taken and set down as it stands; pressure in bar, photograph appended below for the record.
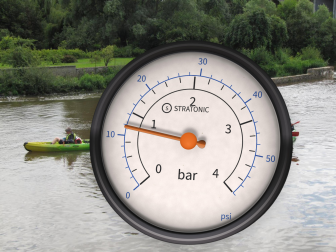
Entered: 0.8 bar
